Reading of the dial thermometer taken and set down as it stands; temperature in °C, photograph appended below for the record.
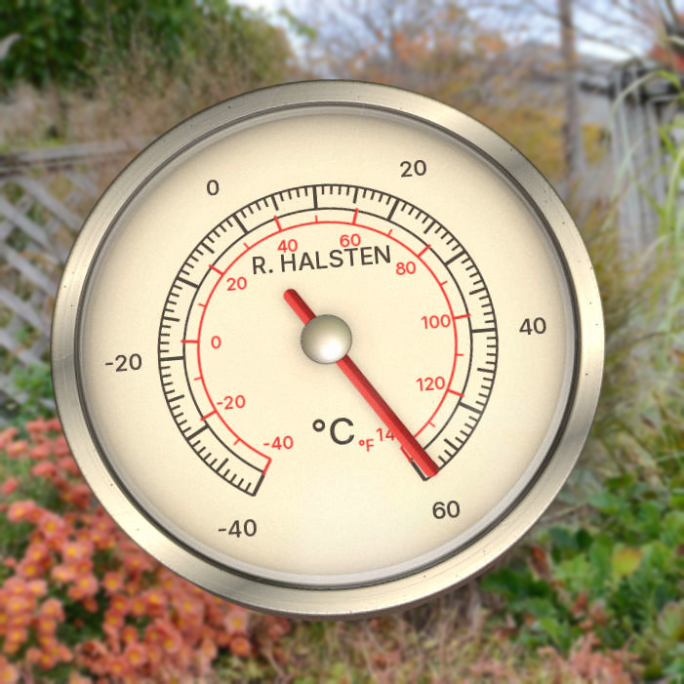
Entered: 59 °C
